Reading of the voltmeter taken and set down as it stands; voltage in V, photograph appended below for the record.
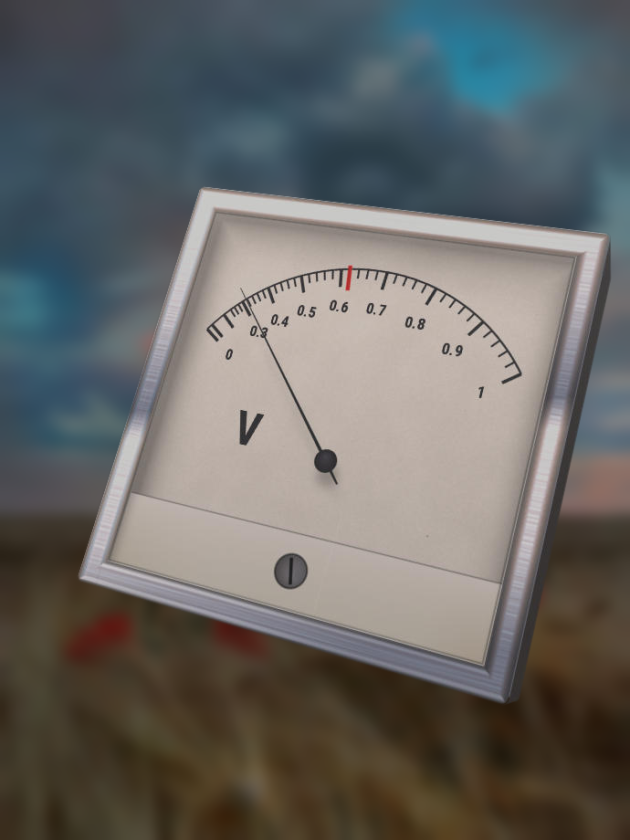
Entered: 0.32 V
